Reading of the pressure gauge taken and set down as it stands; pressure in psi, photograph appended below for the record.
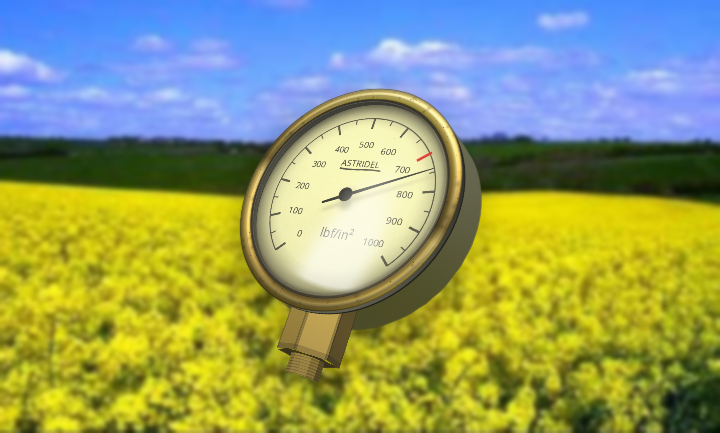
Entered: 750 psi
